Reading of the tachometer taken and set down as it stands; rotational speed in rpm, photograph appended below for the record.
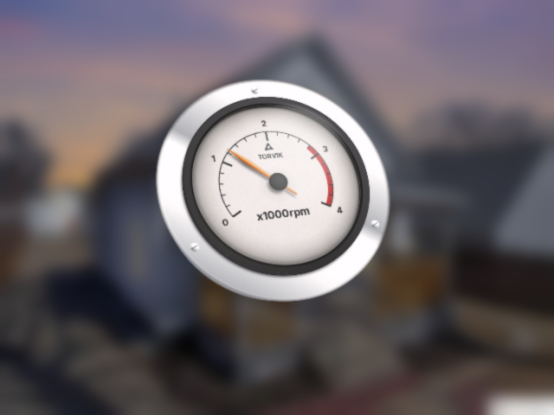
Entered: 1200 rpm
